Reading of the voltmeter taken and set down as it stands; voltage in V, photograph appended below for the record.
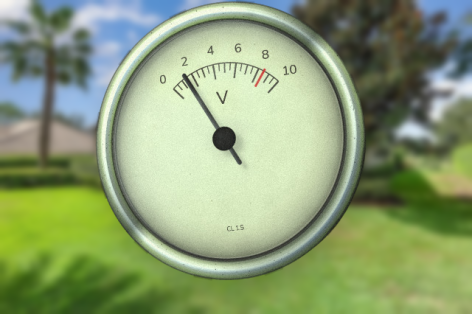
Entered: 1.5 V
